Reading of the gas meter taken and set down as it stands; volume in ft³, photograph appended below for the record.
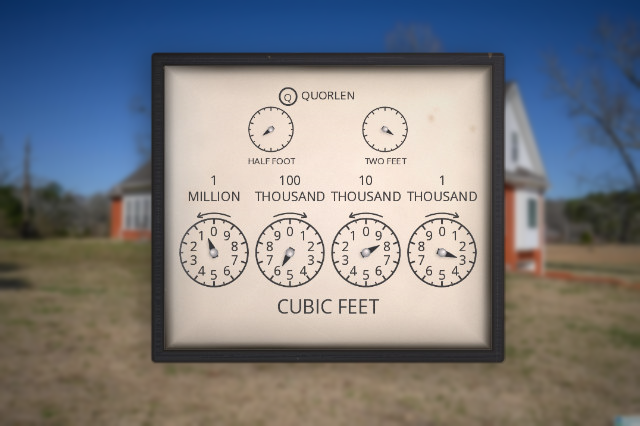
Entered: 58300 ft³
